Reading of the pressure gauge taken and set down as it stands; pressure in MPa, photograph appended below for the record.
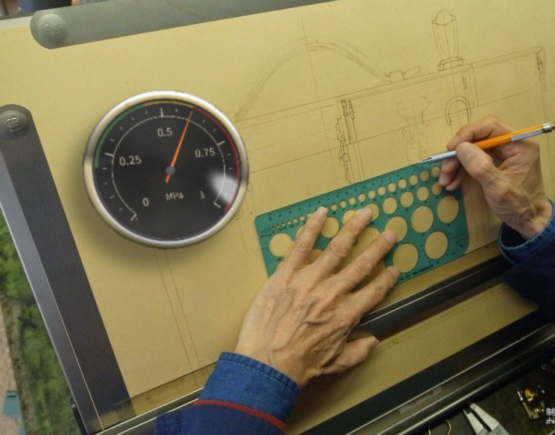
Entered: 0.6 MPa
